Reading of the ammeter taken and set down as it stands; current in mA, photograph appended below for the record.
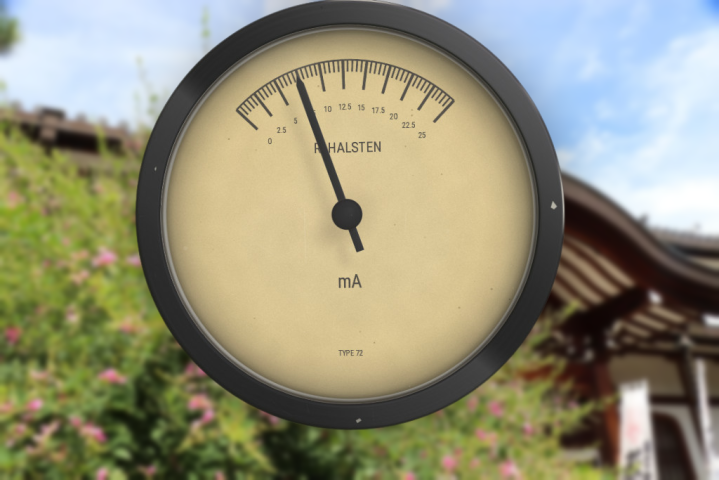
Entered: 7.5 mA
